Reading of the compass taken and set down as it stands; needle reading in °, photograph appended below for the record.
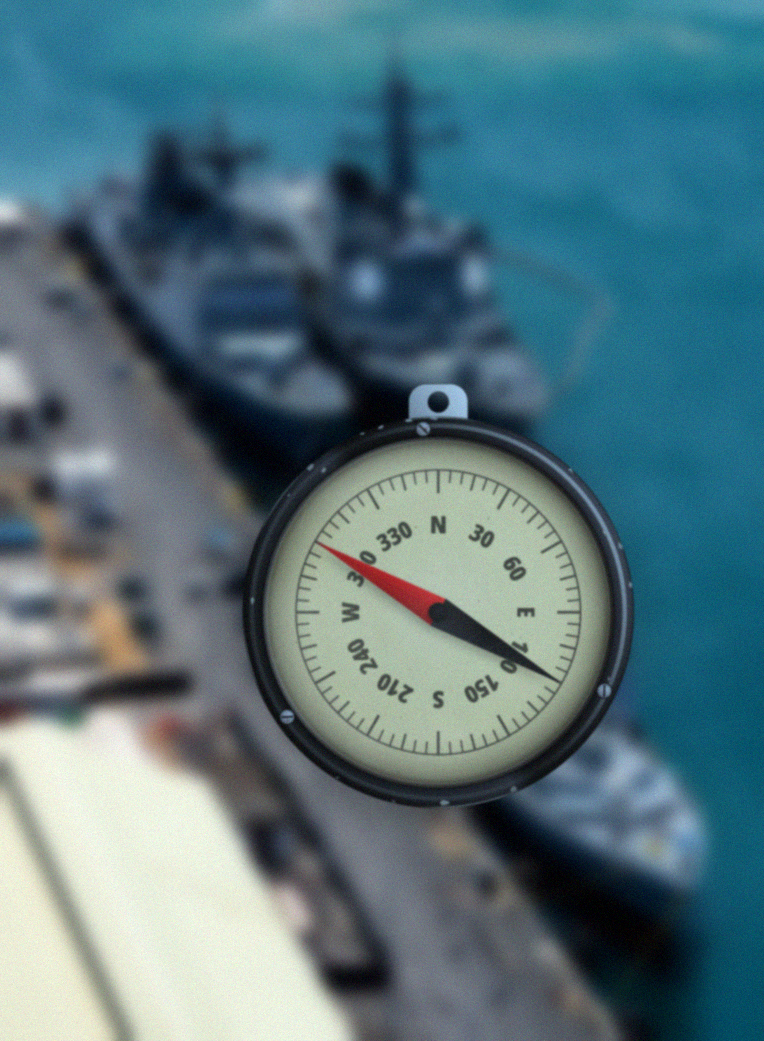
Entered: 300 °
